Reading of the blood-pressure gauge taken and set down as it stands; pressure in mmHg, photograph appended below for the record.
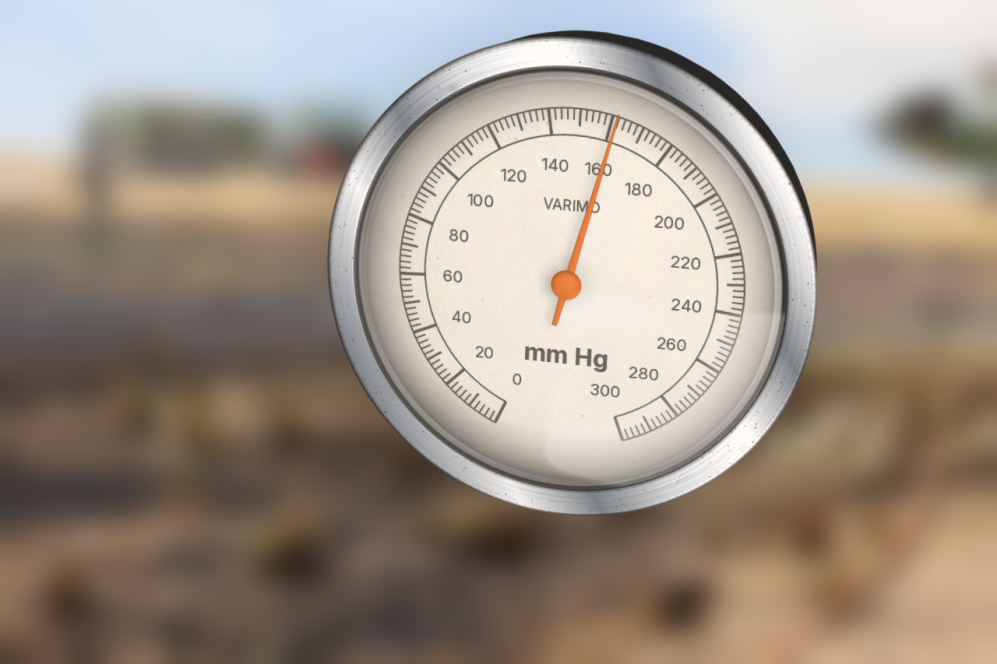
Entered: 162 mmHg
